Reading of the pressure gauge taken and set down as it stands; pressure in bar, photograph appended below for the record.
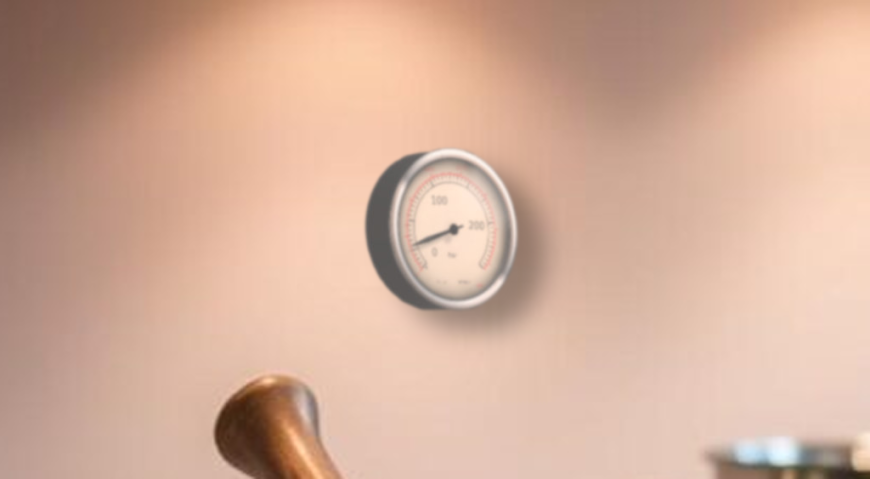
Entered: 25 bar
